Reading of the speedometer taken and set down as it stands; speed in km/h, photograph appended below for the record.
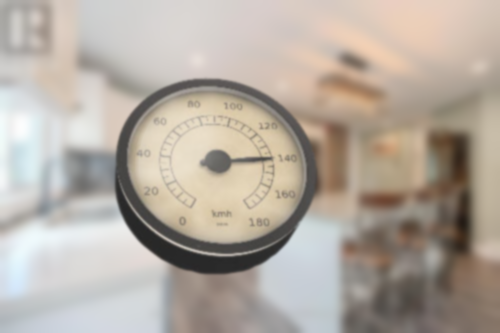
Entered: 140 km/h
